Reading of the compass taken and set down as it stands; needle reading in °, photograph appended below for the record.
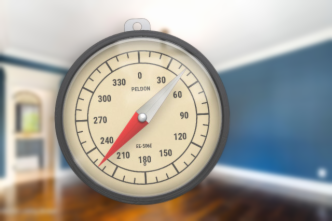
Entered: 225 °
